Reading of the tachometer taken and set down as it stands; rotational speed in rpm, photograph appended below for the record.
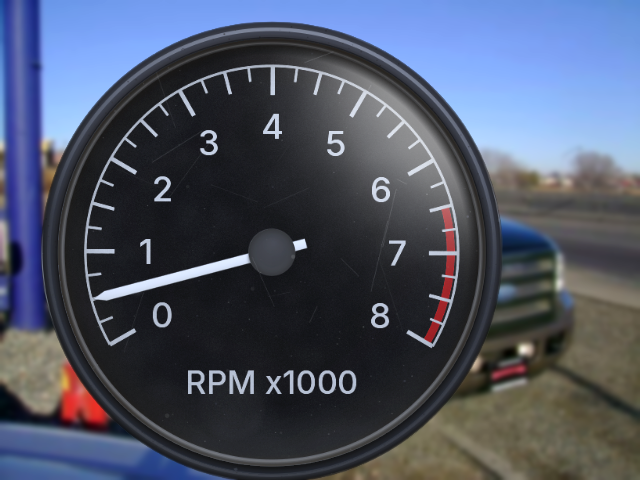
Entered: 500 rpm
